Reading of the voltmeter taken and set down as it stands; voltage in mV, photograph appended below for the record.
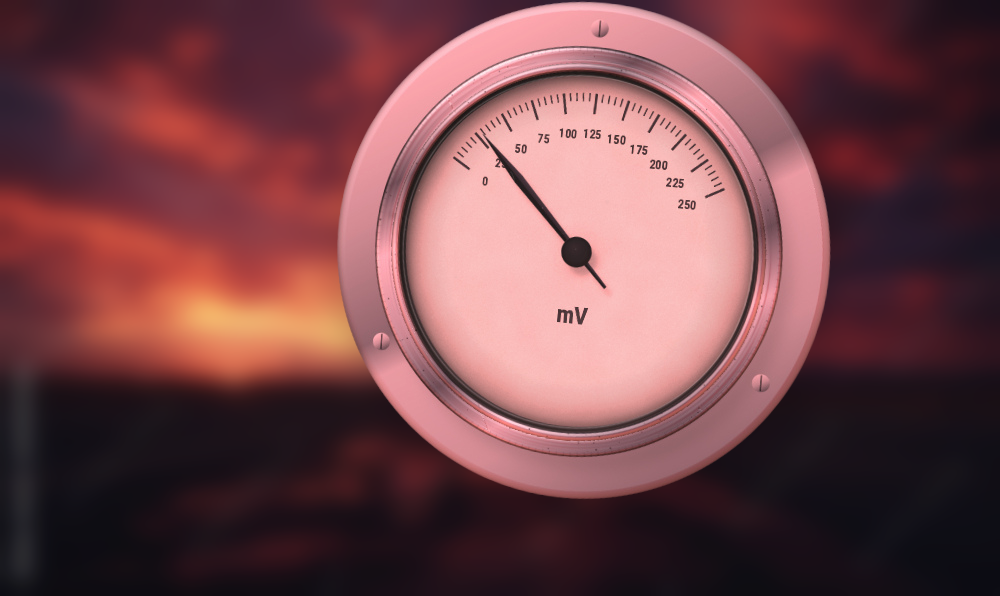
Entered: 30 mV
